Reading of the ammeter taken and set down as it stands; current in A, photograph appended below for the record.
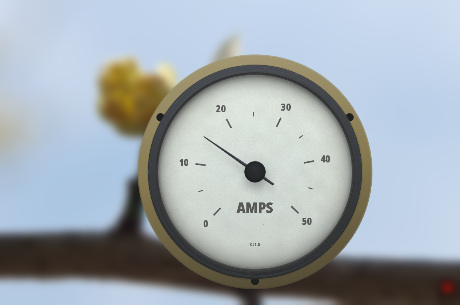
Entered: 15 A
